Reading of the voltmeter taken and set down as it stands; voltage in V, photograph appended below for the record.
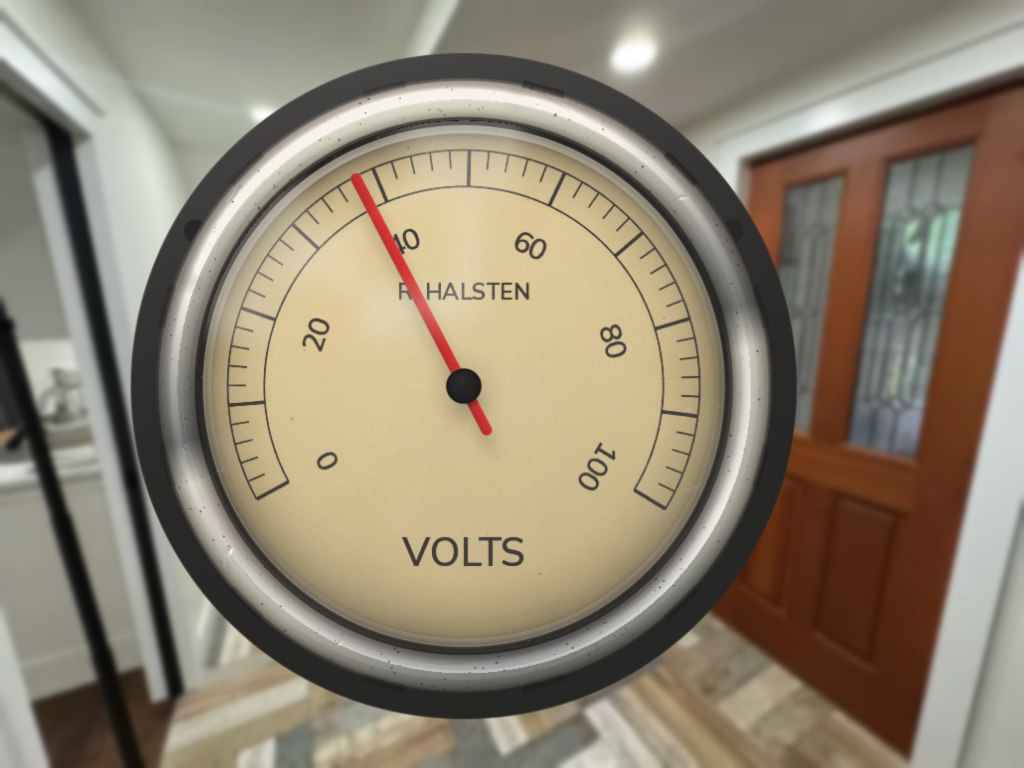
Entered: 38 V
